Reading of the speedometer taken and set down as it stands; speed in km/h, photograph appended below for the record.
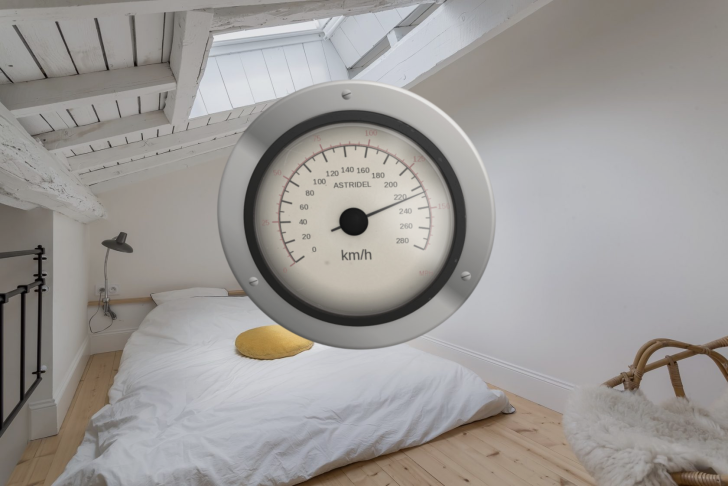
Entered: 225 km/h
